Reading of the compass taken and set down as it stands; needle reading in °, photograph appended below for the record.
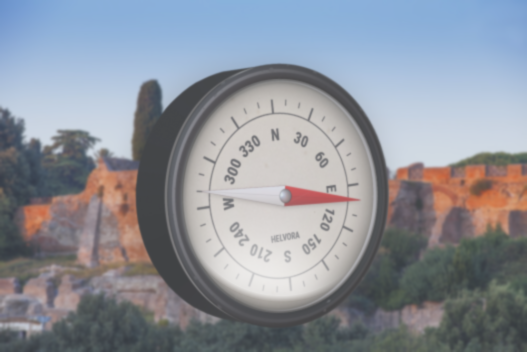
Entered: 100 °
